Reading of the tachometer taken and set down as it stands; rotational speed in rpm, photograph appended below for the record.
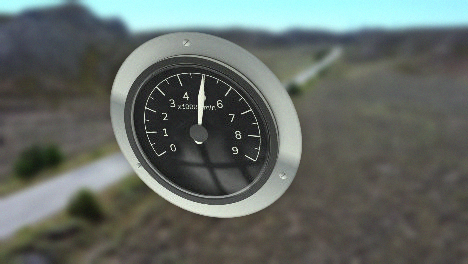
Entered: 5000 rpm
